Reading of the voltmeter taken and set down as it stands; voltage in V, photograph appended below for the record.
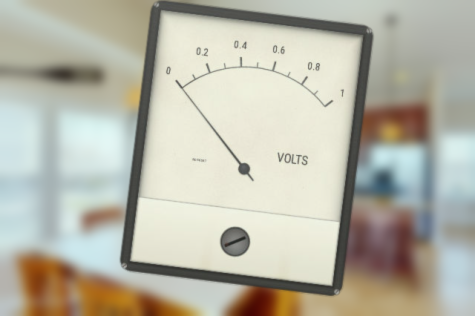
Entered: 0 V
